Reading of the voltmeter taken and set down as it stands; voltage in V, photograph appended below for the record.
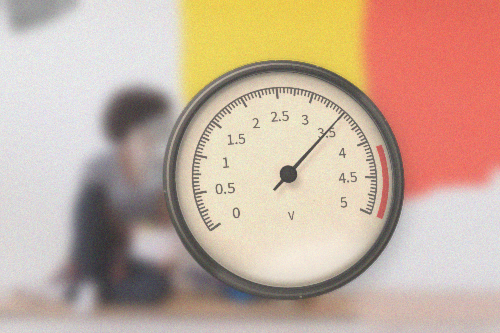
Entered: 3.5 V
